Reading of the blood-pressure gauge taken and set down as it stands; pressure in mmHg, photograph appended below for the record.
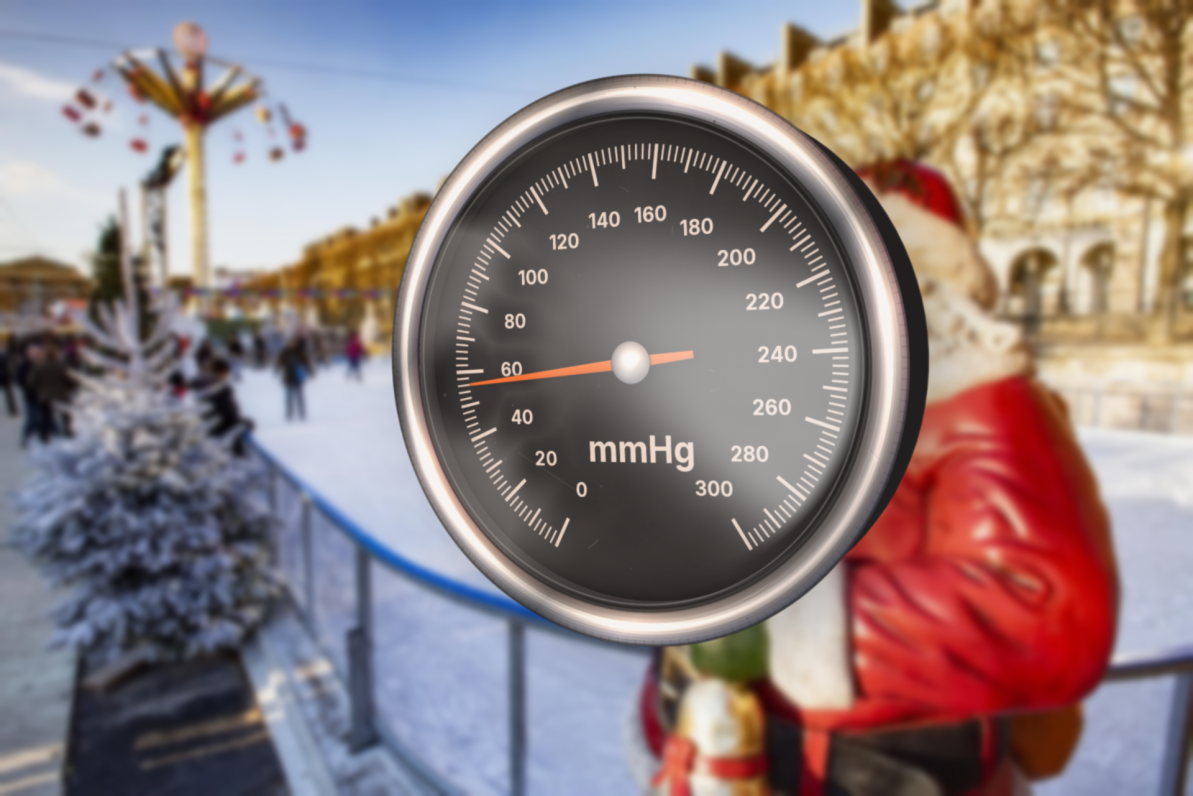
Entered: 56 mmHg
